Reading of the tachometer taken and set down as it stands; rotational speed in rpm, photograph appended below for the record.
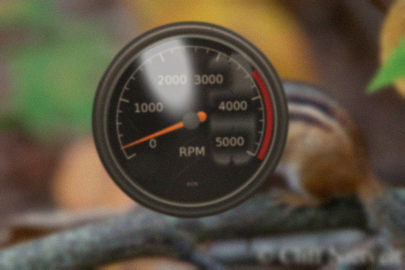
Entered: 200 rpm
